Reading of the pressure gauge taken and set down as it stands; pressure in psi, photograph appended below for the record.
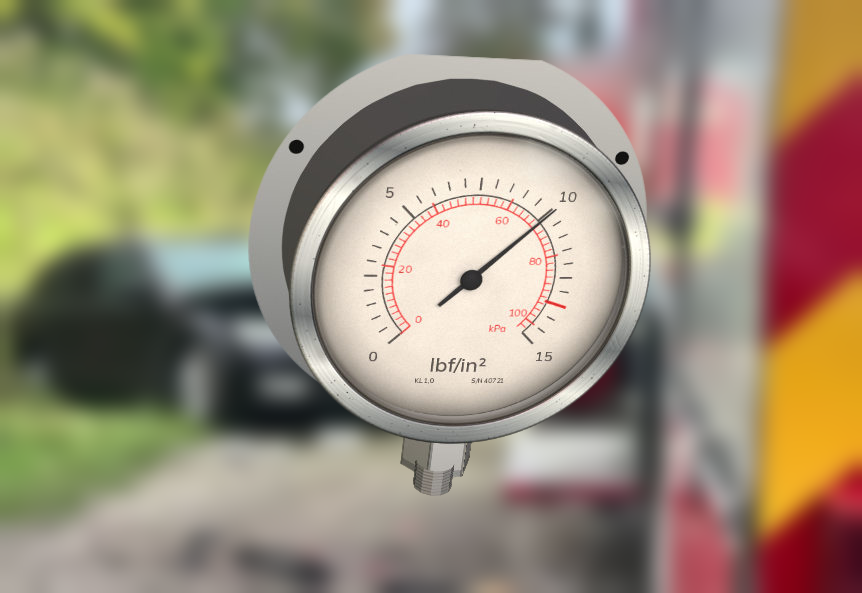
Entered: 10 psi
